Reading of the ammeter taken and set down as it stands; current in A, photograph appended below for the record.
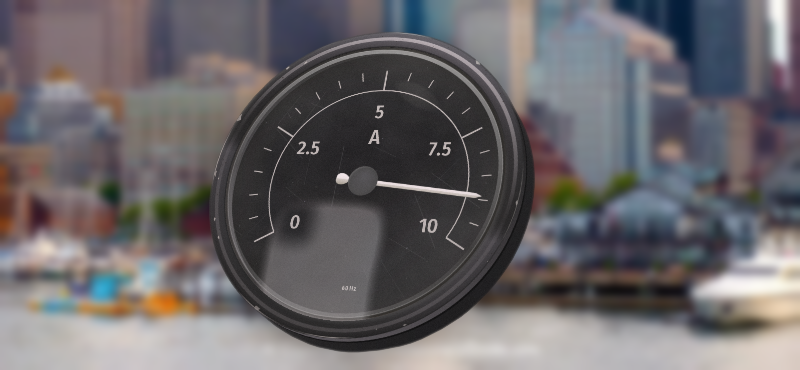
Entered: 9 A
